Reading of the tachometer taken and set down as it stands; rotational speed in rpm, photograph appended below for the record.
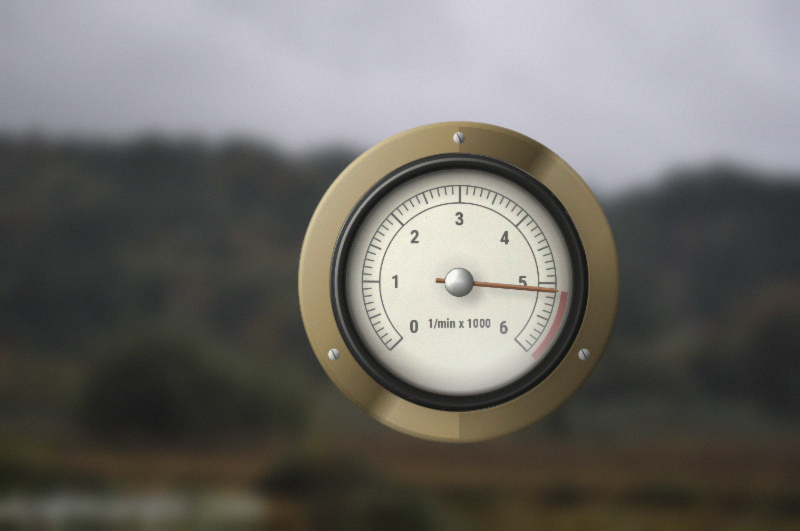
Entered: 5100 rpm
